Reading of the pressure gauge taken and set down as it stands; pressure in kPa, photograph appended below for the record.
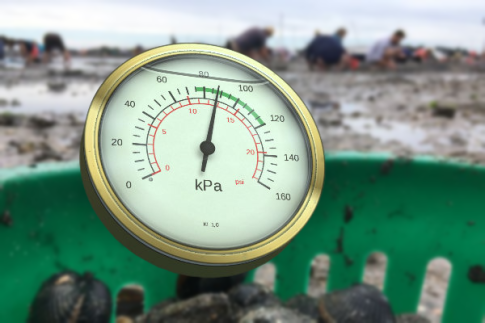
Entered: 87.5 kPa
